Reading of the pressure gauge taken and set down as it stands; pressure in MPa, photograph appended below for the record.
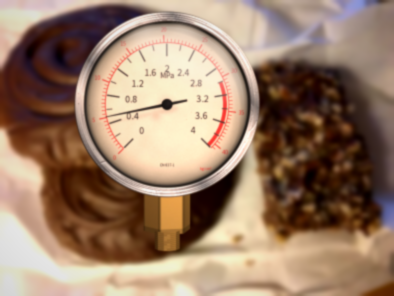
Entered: 0.5 MPa
